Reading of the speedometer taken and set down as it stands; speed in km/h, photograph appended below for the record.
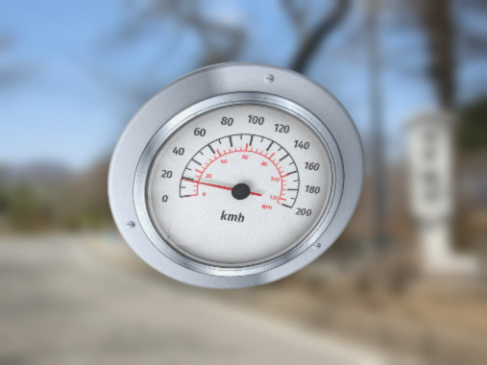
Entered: 20 km/h
